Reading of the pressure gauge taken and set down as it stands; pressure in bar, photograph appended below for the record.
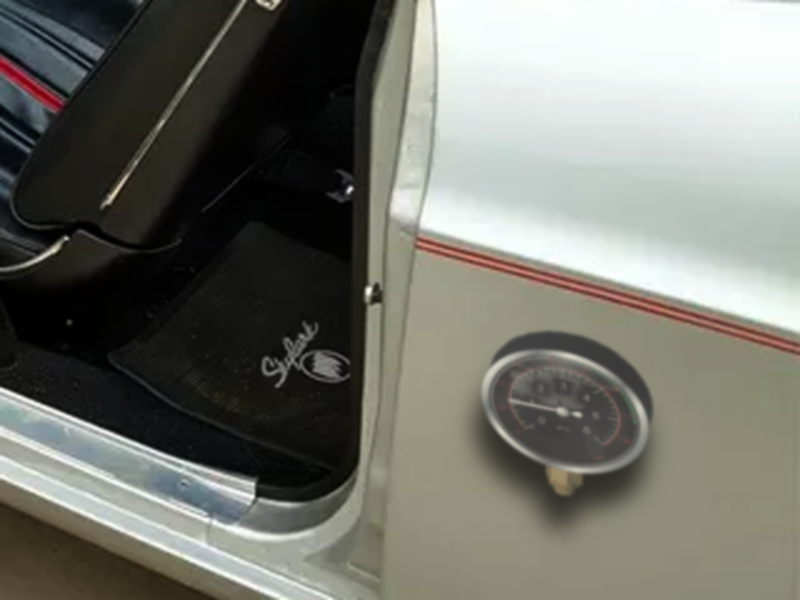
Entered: 1 bar
